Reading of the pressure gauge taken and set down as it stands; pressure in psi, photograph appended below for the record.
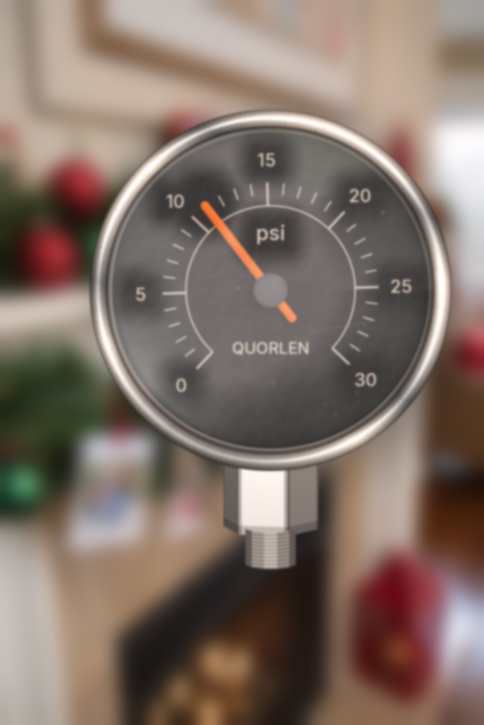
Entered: 11 psi
